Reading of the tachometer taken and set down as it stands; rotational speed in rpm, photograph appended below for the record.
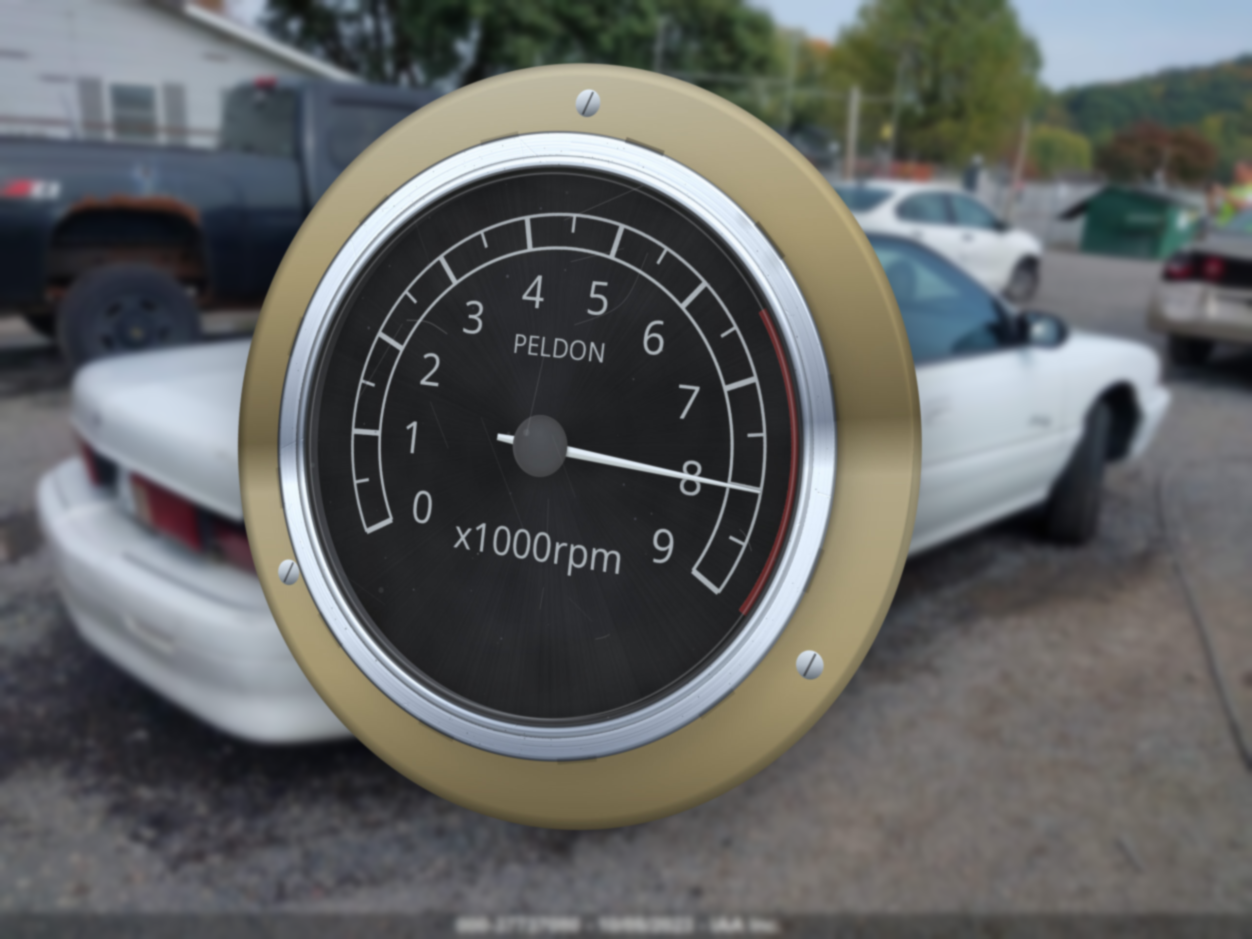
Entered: 8000 rpm
